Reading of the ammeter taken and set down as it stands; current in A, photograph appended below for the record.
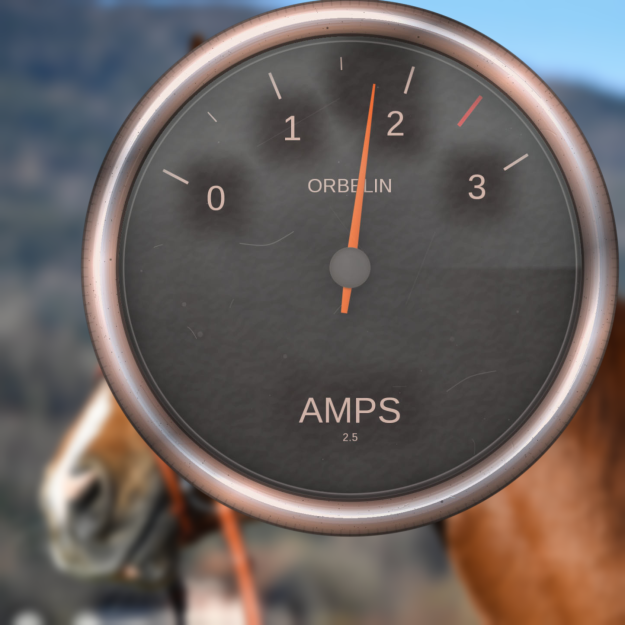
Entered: 1.75 A
